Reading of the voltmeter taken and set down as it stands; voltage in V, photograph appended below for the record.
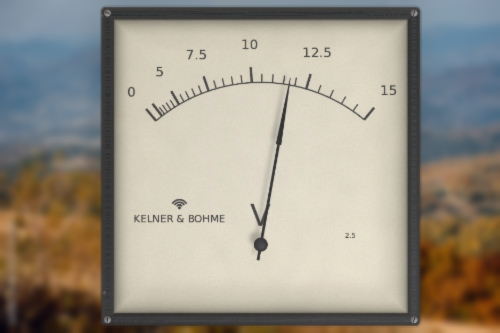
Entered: 11.75 V
